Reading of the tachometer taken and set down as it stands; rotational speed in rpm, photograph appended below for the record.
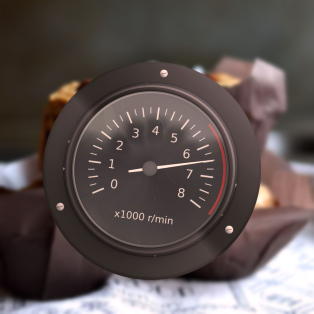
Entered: 6500 rpm
